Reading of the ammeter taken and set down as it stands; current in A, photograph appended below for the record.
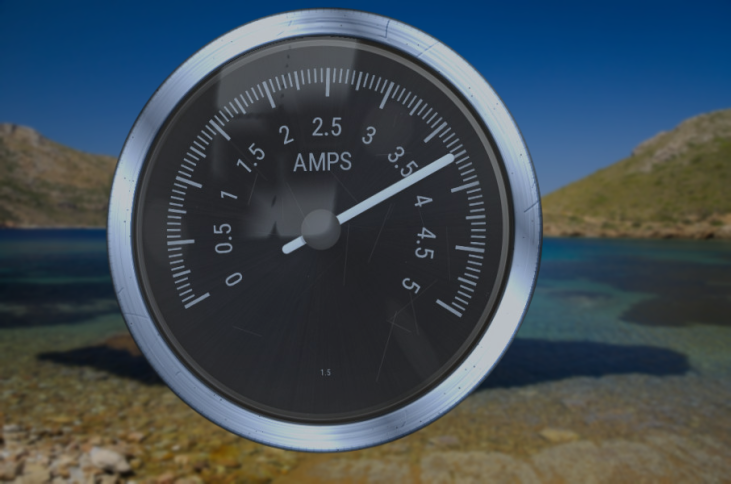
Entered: 3.75 A
